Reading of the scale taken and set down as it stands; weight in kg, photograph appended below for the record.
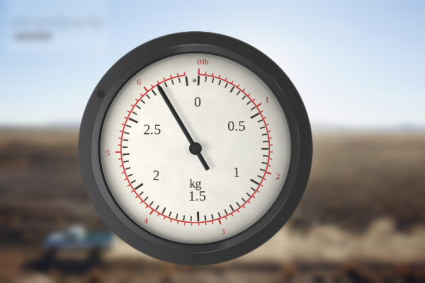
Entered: 2.8 kg
